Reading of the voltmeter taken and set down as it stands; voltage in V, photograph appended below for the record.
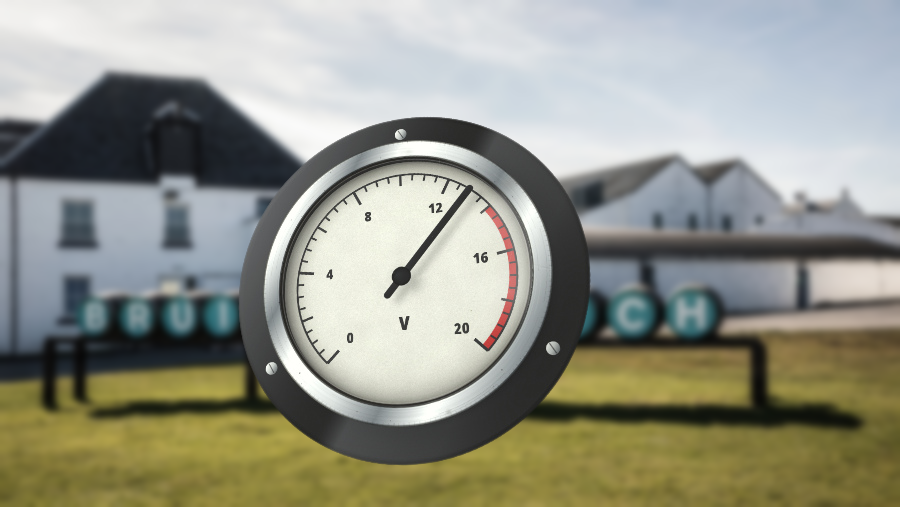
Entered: 13 V
